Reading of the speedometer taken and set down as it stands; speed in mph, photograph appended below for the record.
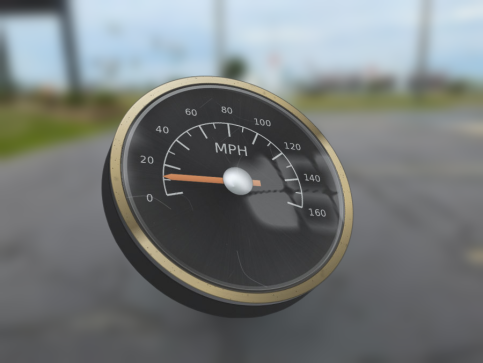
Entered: 10 mph
